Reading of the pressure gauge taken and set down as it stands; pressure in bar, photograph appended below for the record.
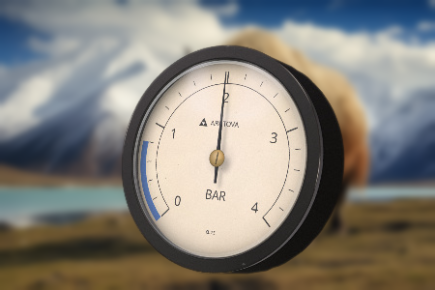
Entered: 2 bar
